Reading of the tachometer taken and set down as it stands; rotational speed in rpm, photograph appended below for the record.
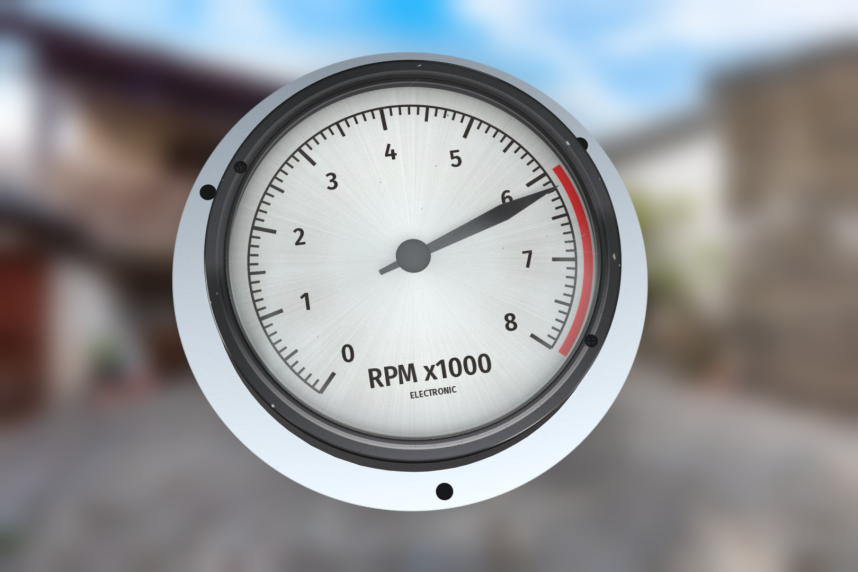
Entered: 6200 rpm
